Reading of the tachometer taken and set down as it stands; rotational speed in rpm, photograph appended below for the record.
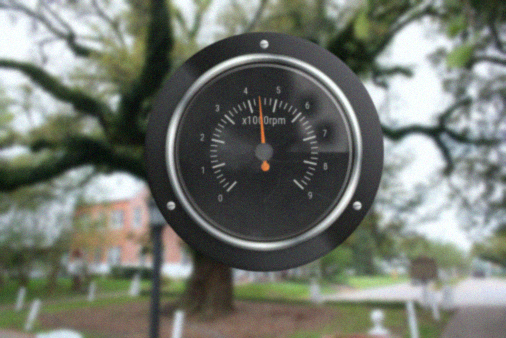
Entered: 4400 rpm
